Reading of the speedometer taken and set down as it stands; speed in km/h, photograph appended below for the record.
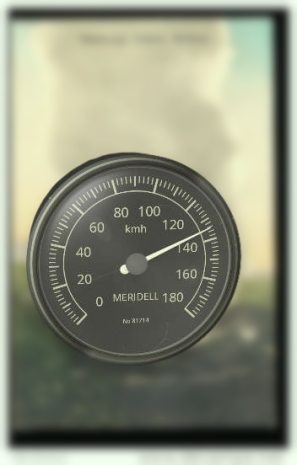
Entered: 134 km/h
